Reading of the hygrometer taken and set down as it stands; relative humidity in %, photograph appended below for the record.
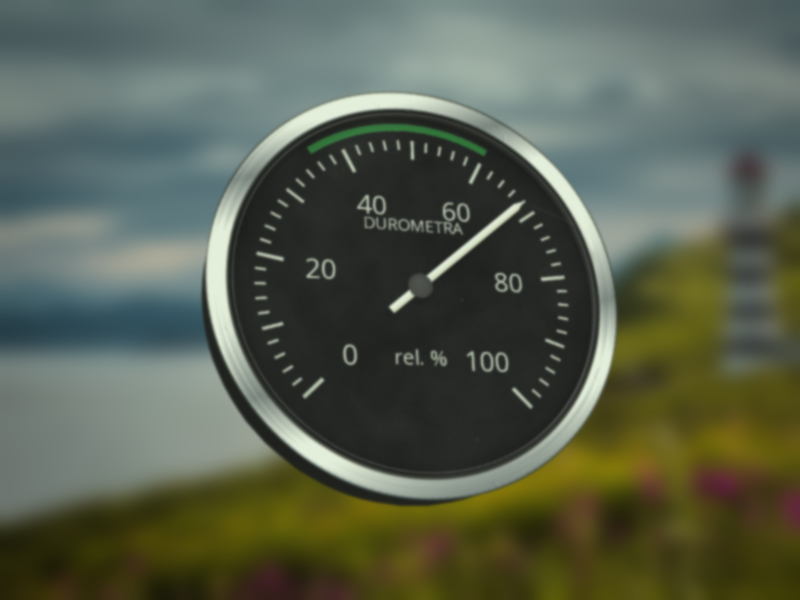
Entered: 68 %
